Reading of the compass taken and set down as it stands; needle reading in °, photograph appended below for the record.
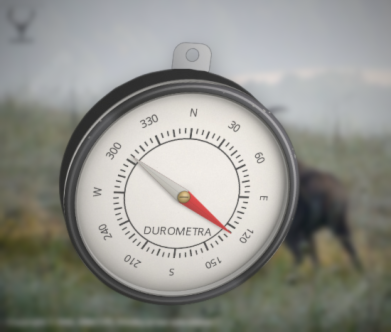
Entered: 125 °
